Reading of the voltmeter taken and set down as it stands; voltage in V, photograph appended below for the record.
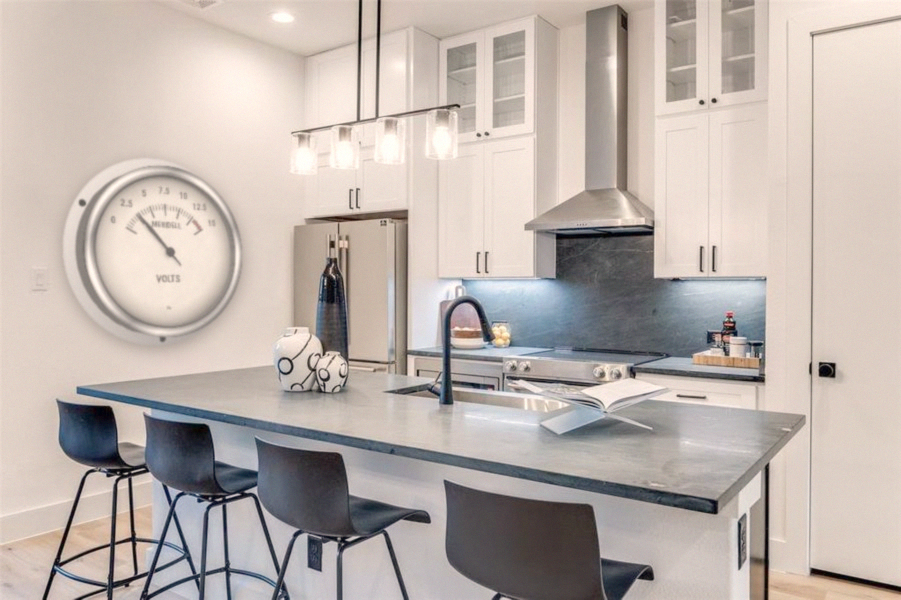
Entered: 2.5 V
